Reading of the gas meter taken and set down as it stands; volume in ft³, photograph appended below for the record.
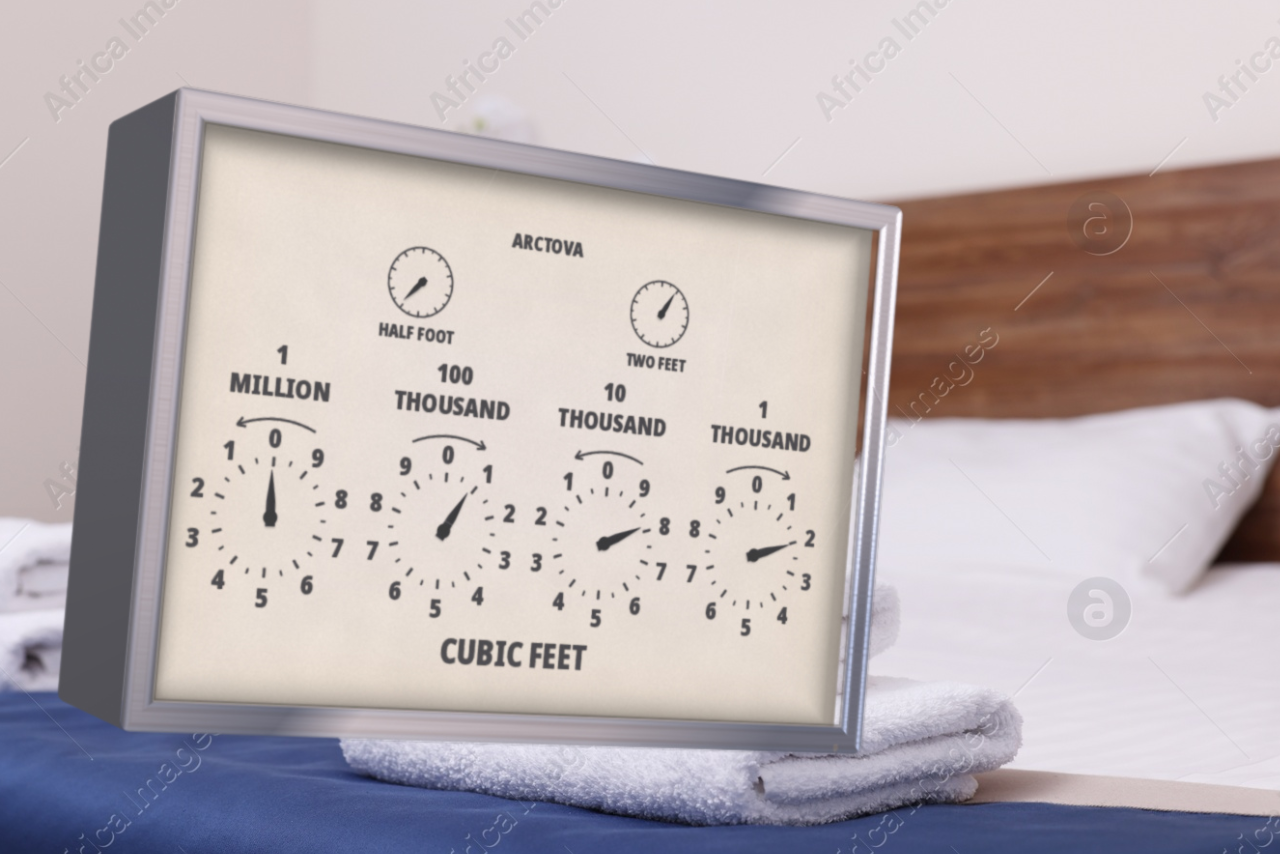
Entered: 8200 ft³
